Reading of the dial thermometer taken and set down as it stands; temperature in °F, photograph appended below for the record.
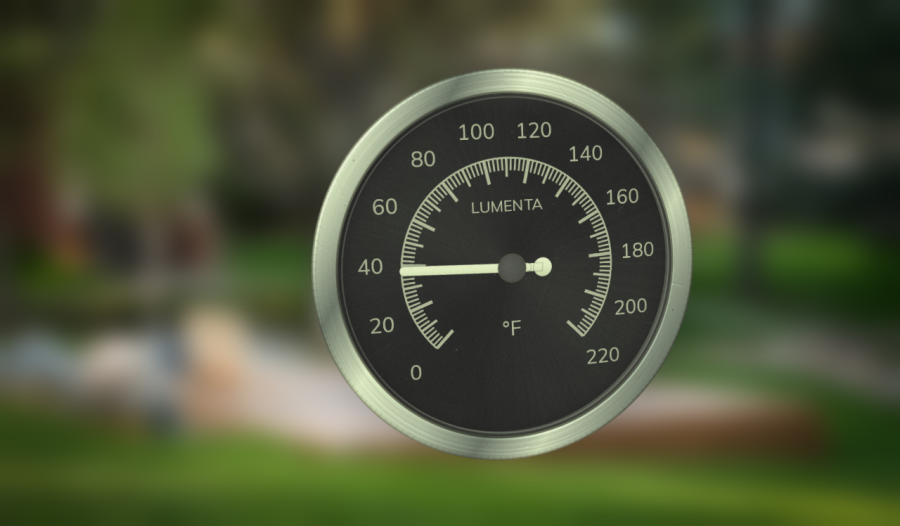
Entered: 38 °F
